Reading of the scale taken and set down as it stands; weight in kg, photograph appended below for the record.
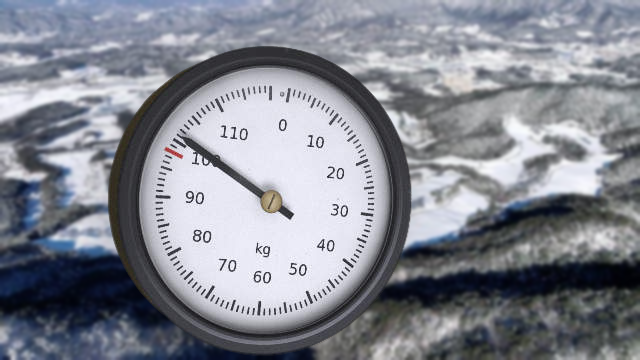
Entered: 101 kg
